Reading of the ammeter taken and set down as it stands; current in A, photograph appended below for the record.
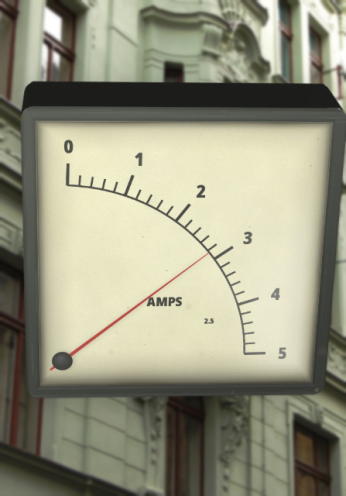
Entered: 2.8 A
